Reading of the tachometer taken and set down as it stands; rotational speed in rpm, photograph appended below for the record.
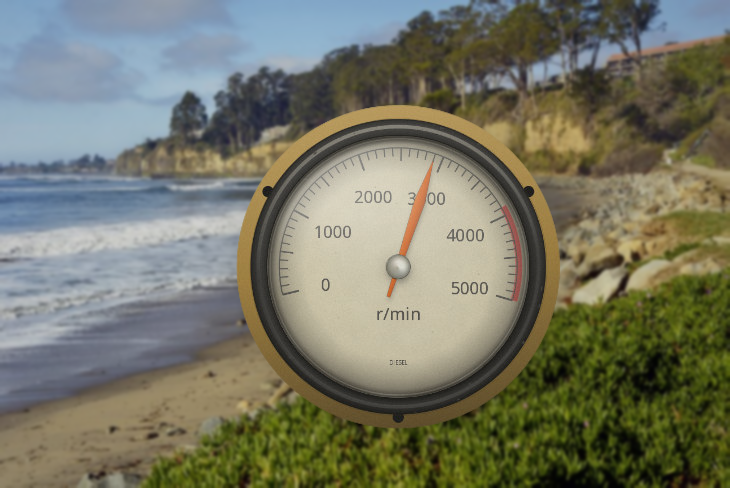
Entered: 2900 rpm
